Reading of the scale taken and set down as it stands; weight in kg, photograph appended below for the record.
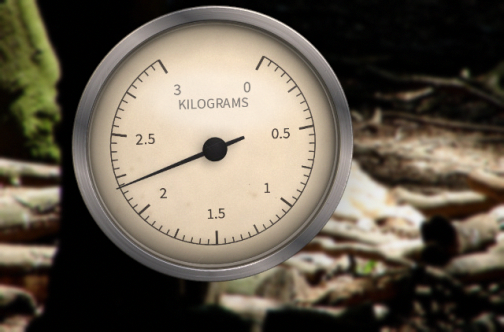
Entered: 2.2 kg
